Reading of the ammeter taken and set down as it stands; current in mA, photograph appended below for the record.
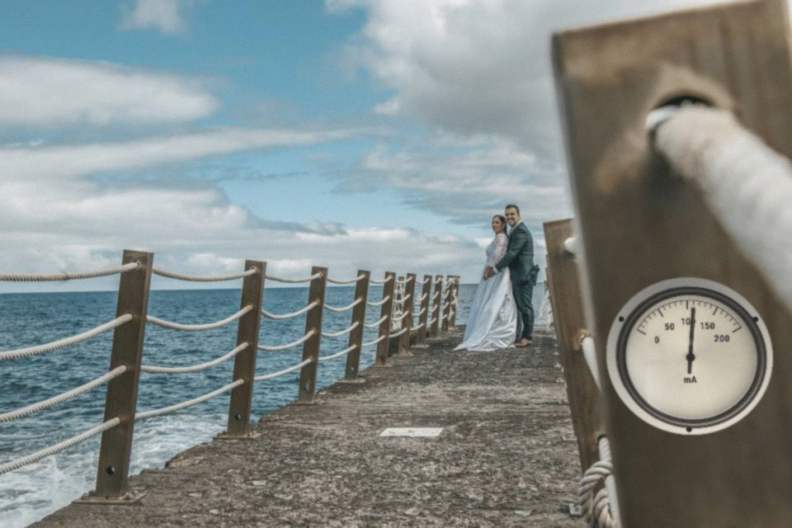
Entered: 110 mA
